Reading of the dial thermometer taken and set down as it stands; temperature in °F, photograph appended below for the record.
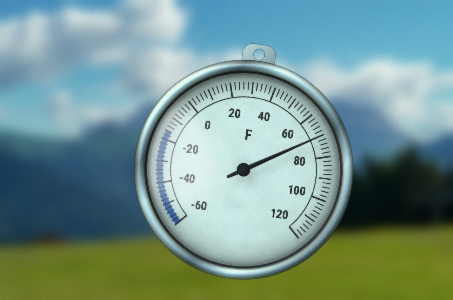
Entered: 70 °F
